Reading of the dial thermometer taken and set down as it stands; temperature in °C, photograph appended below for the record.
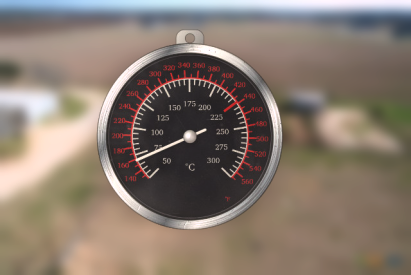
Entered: 70 °C
